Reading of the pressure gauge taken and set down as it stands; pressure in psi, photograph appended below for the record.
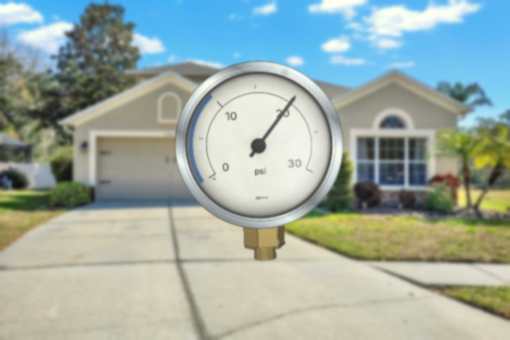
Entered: 20 psi
